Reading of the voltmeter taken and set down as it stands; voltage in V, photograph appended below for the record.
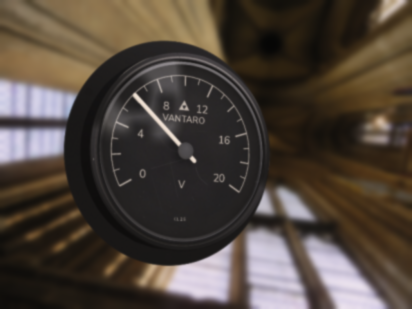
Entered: 6 V
